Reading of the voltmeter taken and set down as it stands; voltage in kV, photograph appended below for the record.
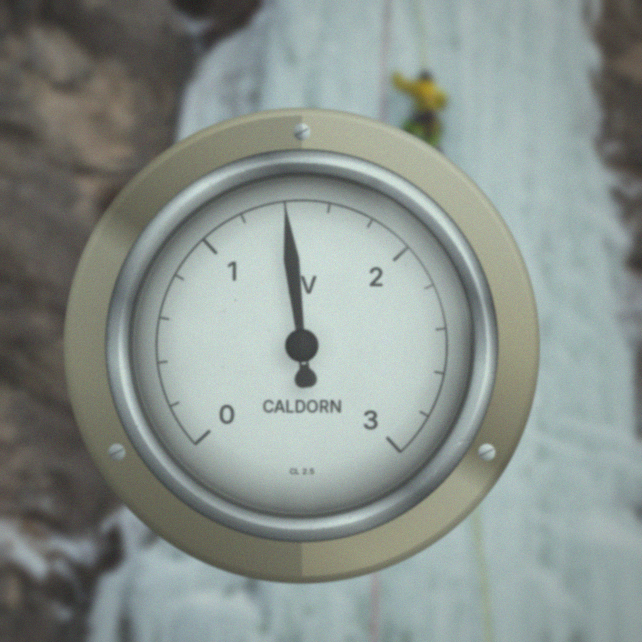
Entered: 1.4 kV
